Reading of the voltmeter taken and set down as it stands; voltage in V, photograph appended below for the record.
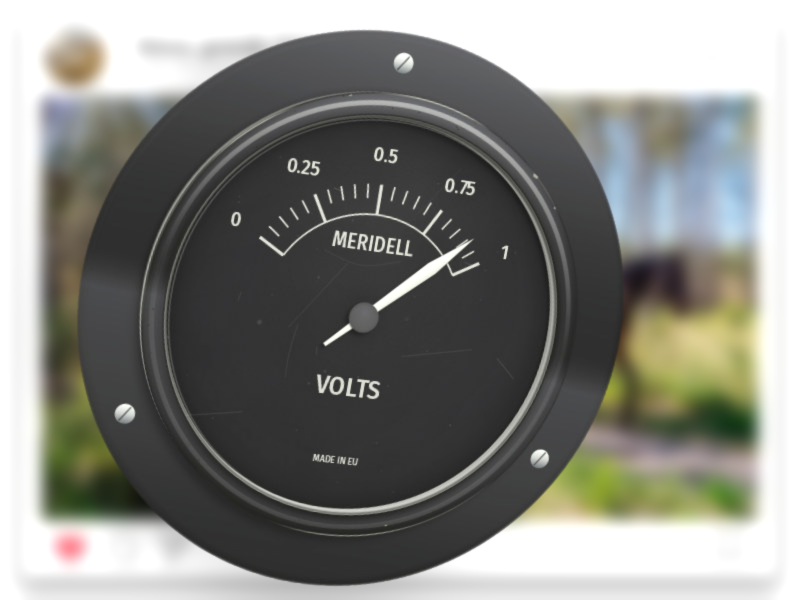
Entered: 0.9 V
